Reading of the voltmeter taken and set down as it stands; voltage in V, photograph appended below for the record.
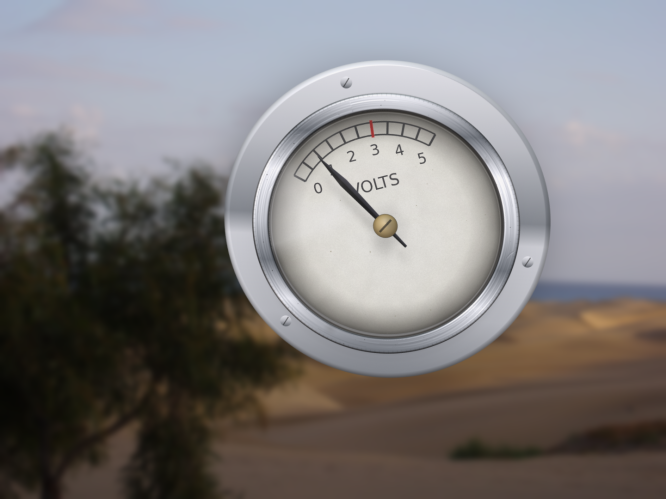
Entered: 1 V
